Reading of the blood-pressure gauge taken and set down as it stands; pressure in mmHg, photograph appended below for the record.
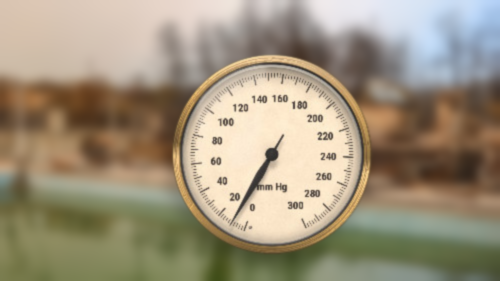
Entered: 10 mmHg
